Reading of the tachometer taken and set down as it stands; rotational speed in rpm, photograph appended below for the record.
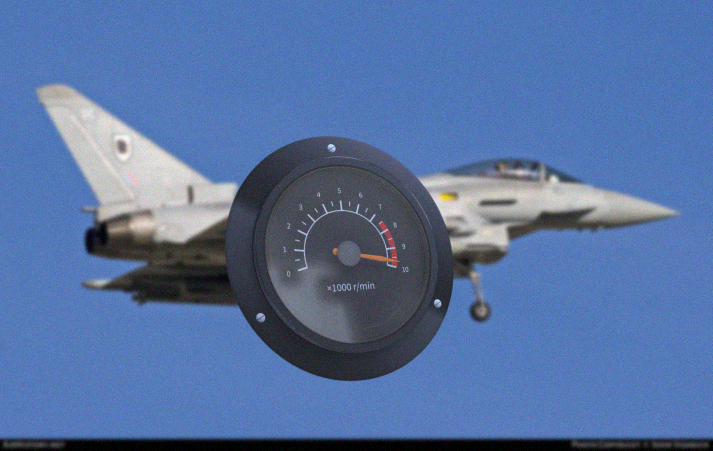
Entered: 9750 rpm
